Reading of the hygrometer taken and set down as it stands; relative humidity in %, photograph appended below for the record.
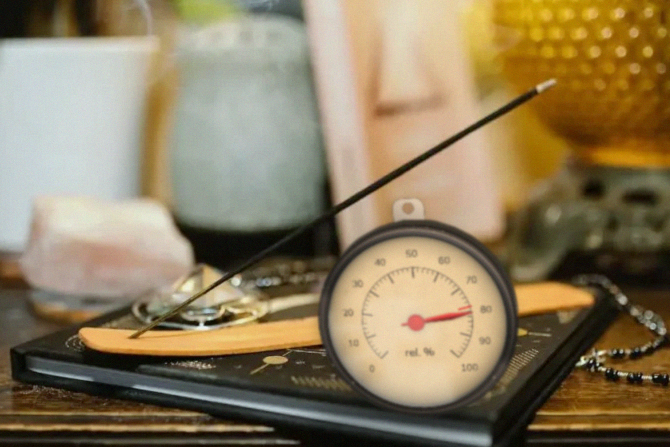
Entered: 80 %
